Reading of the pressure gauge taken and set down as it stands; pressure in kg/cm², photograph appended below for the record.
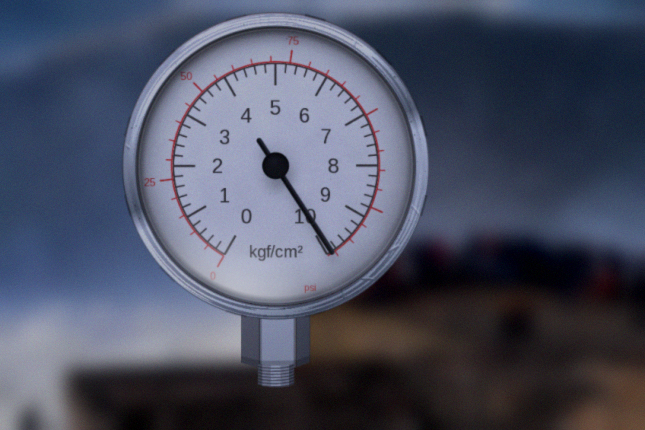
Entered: 9.9 kg/cm²
